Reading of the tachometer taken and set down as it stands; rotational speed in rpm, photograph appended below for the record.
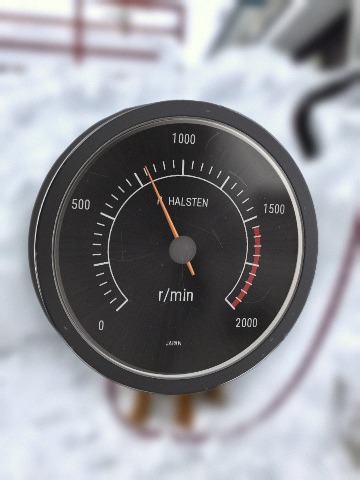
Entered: 800 rpm
